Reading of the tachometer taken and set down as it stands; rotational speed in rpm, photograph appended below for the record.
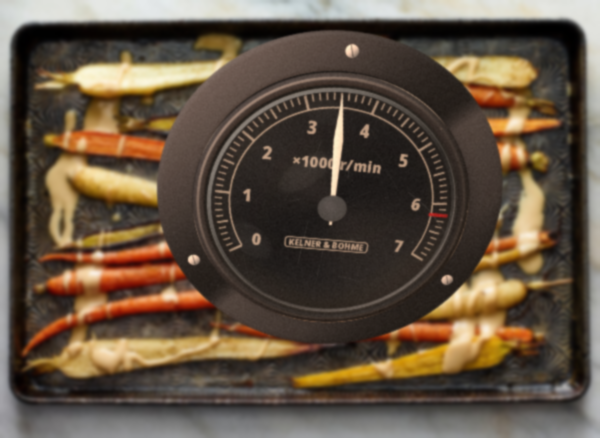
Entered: 3500 rpm
